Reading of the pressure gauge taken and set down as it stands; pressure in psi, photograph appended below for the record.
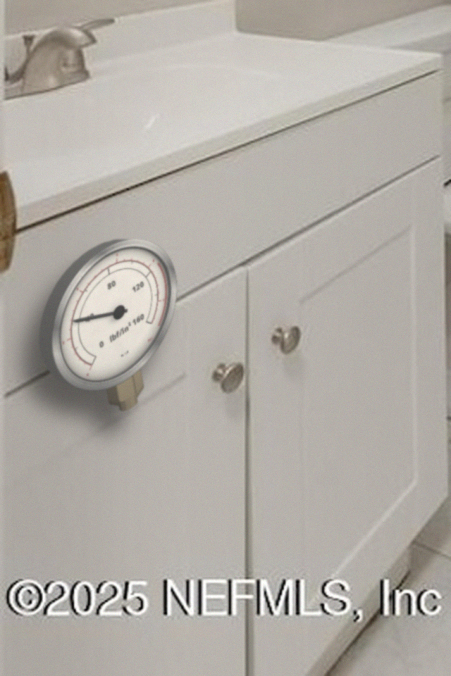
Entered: 40 psi
